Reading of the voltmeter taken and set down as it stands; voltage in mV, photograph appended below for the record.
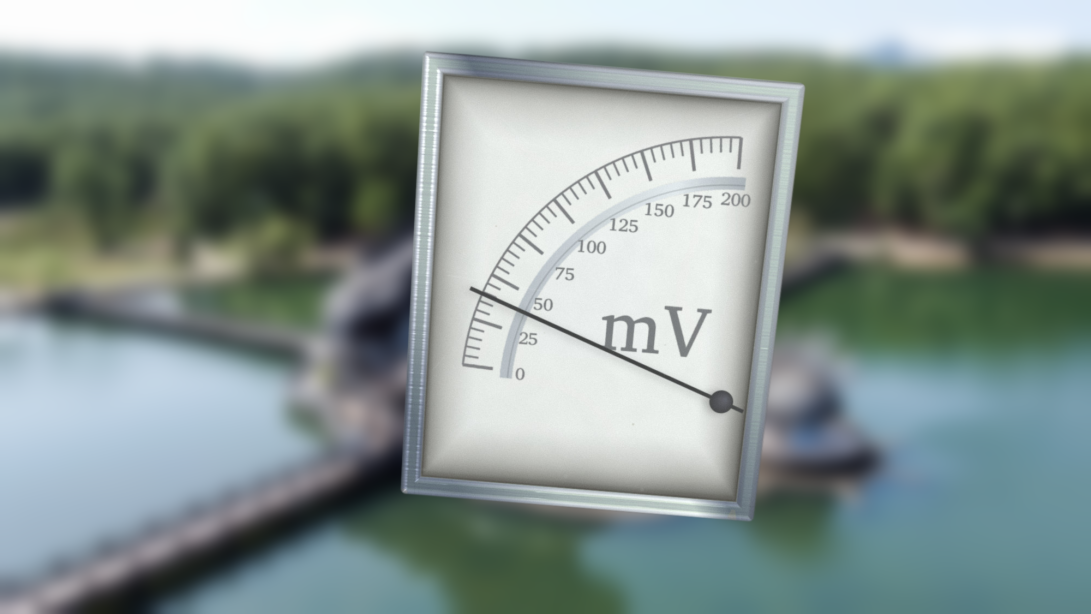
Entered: 40 mV
